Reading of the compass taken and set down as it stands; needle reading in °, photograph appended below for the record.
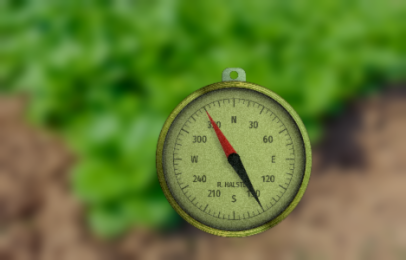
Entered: 330 °
